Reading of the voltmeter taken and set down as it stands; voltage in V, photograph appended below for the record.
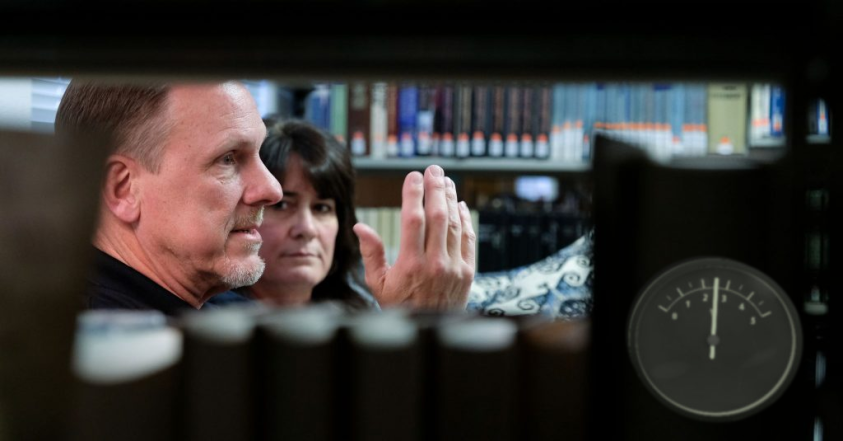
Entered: 2.5 V
